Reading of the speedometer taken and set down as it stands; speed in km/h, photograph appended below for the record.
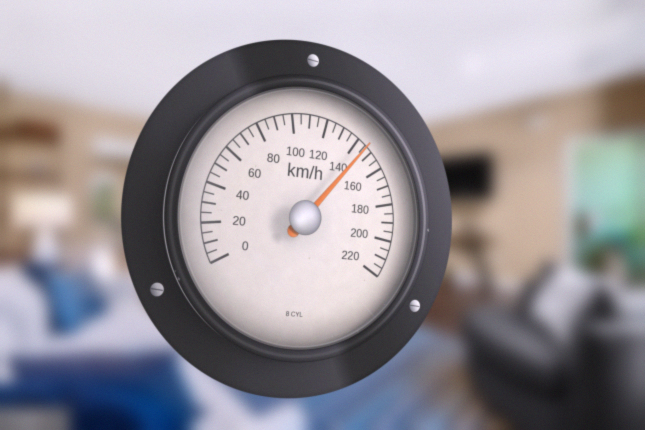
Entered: 145 km/h
